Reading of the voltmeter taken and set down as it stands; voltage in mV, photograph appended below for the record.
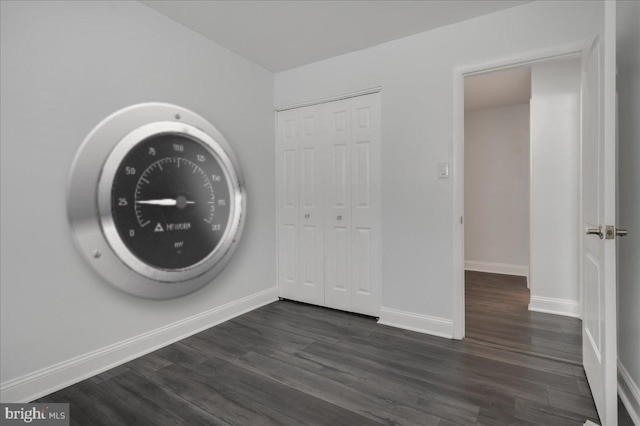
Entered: 25 mV
